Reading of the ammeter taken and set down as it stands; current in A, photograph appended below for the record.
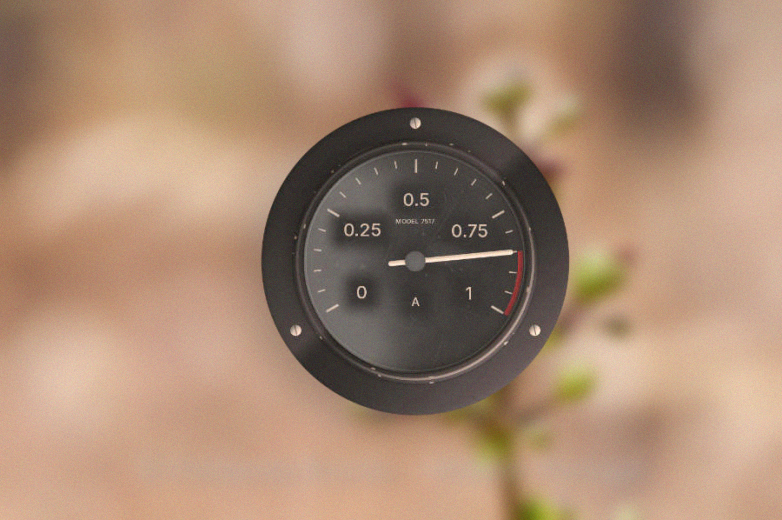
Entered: 0.85 A
